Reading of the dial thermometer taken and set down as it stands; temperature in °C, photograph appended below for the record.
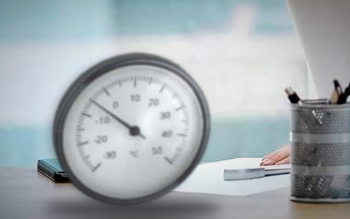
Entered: -5 °C
